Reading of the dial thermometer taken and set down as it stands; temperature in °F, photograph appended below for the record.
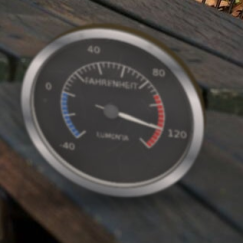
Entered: 120 °F
